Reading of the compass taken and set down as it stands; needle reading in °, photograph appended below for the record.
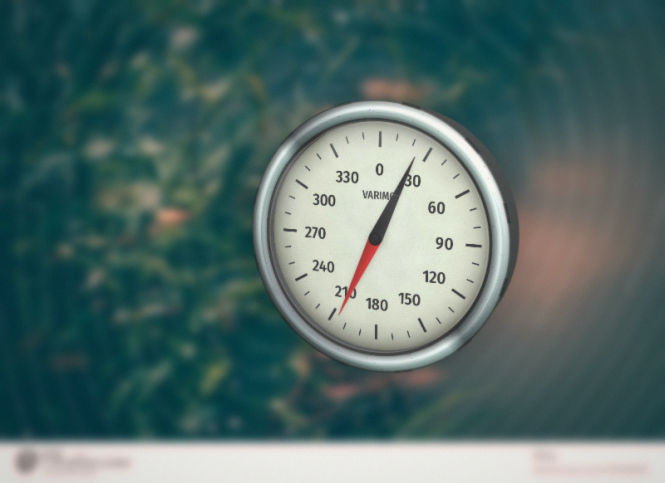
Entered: 205 °
